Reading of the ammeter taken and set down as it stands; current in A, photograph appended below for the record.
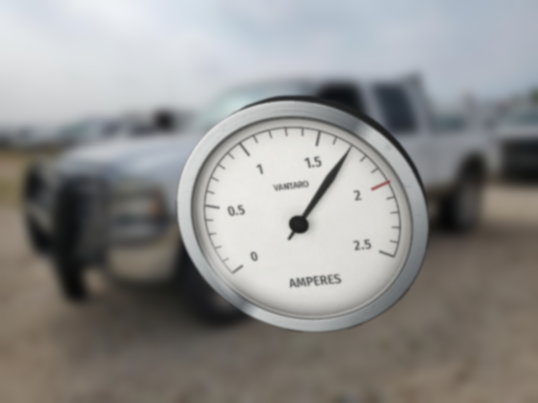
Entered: 1.7 A
